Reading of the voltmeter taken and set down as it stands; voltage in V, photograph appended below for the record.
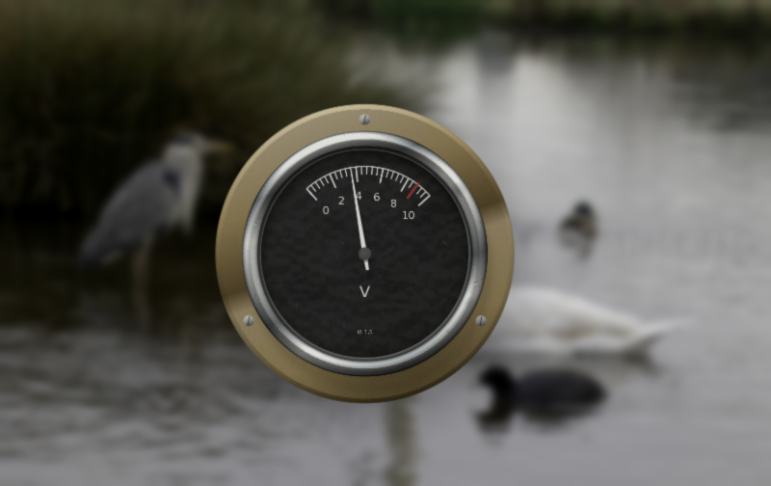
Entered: 3.6 V
